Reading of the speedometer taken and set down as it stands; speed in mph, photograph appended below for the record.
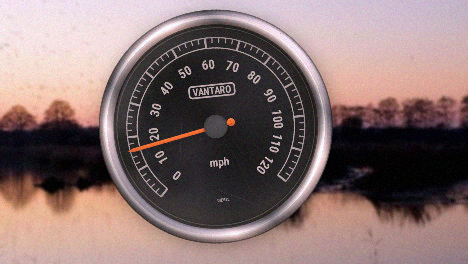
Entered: 16 mph
